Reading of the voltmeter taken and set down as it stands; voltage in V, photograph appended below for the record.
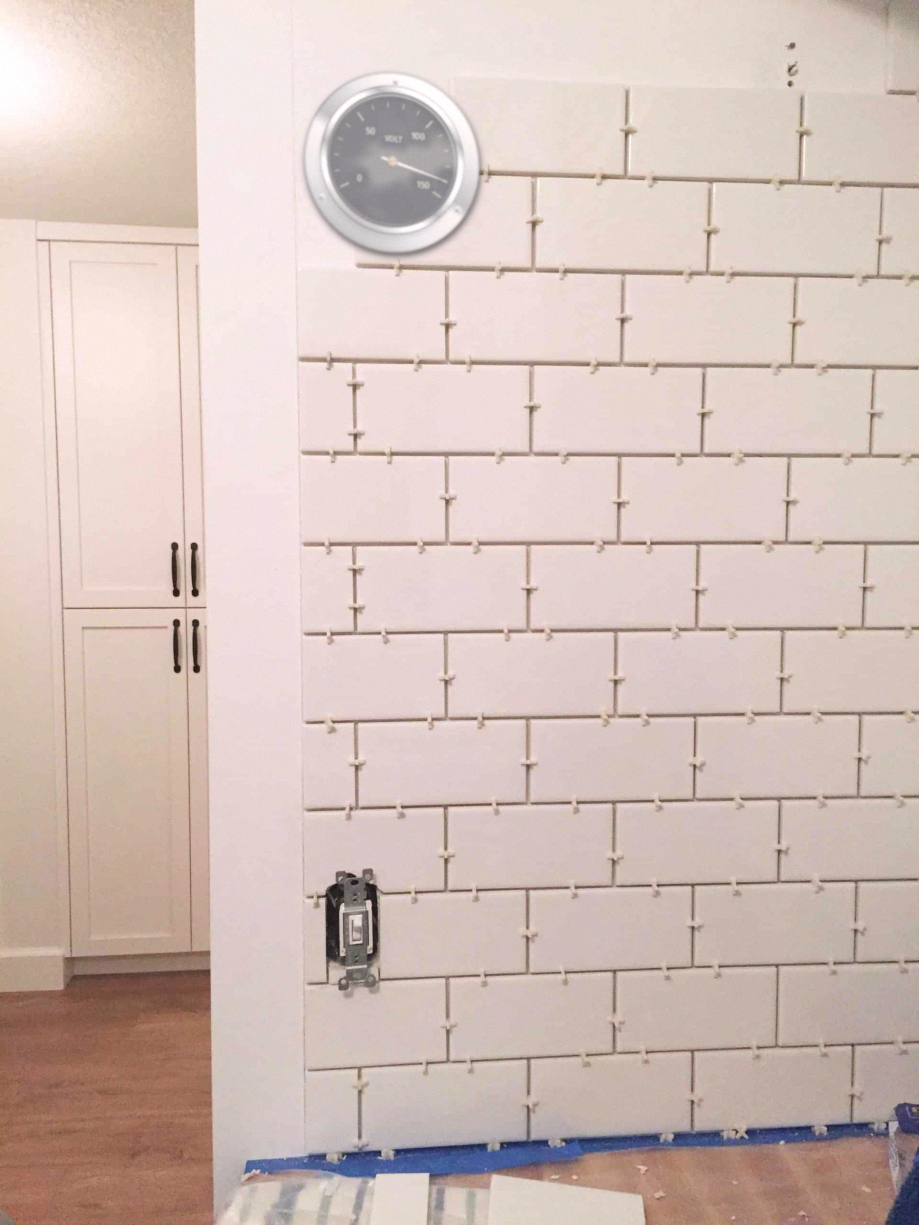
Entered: 140 V
